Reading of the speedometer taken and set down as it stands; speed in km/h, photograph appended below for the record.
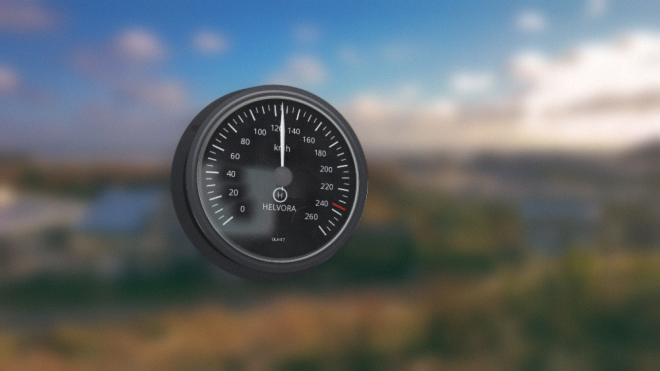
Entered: 125 km/h
